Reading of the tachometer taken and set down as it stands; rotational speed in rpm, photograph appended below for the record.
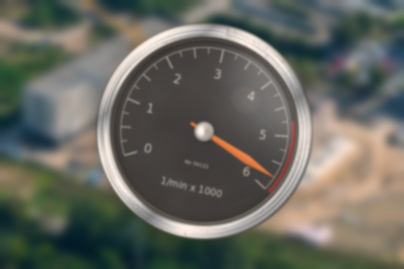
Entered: 5750 rpm
